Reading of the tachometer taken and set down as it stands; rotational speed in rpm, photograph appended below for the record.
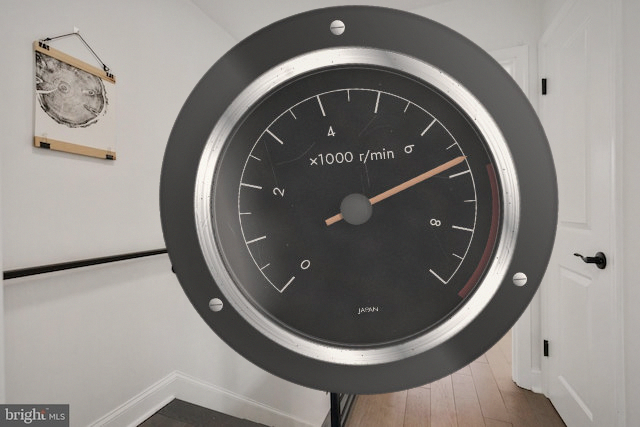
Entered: 6750 rpm
